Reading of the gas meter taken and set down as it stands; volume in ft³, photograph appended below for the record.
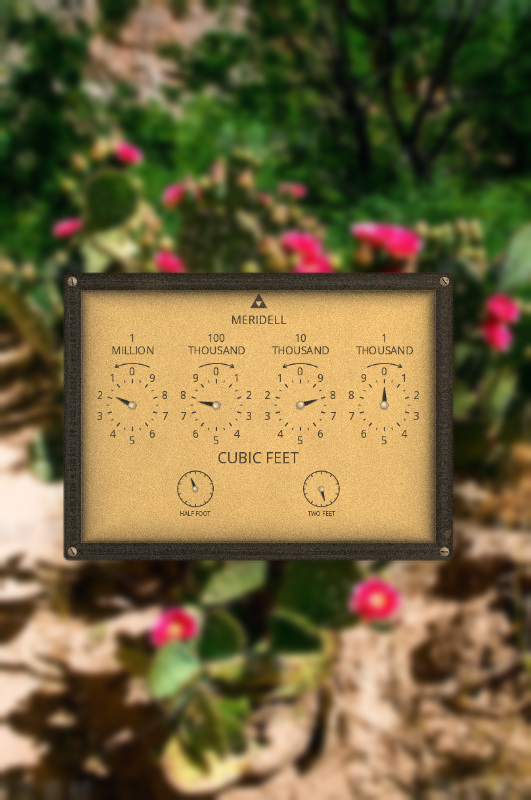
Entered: 178000 ft³
